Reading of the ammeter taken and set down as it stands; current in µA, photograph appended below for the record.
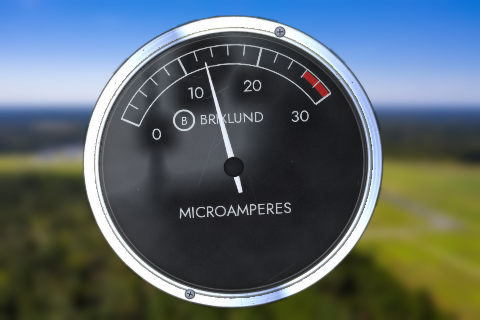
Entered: 13 µA
